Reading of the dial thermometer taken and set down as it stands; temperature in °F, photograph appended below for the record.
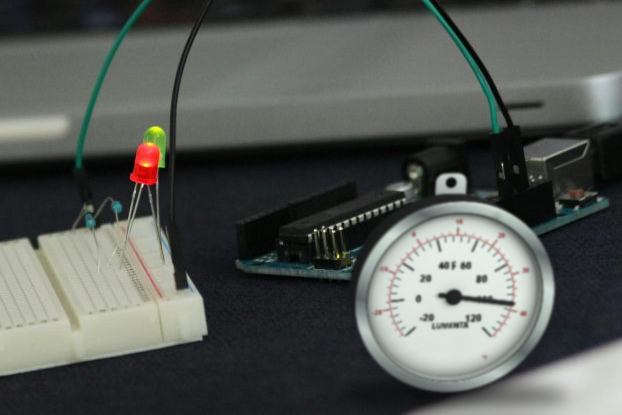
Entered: 100 °F
